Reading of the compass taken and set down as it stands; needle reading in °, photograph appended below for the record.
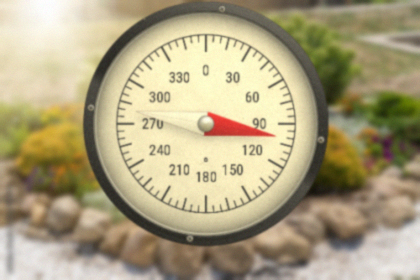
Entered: 100 °
